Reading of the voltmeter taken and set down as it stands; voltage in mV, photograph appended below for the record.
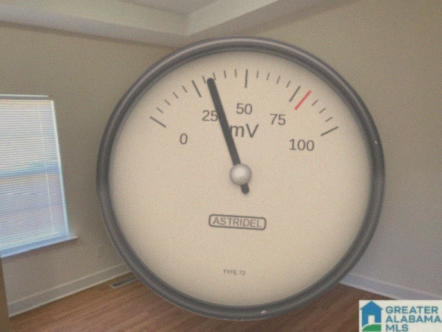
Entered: 32.5 mV
